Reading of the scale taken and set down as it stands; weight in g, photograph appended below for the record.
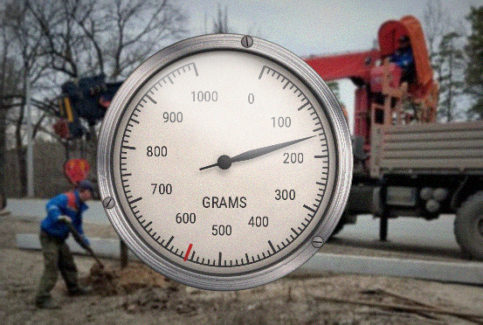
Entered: 160 g
